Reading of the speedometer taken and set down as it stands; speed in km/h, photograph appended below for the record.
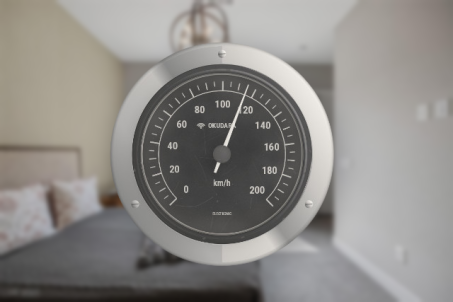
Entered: 115 km/h
